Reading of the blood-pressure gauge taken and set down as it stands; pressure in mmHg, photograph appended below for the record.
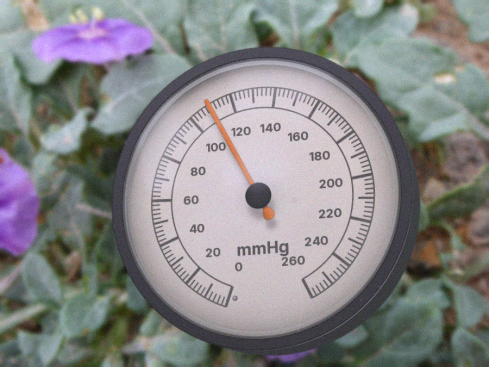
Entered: 110 mmHg
